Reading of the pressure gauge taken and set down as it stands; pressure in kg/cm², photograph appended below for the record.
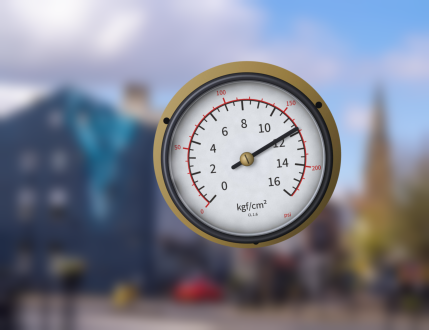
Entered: 11.75 kg/cm²
